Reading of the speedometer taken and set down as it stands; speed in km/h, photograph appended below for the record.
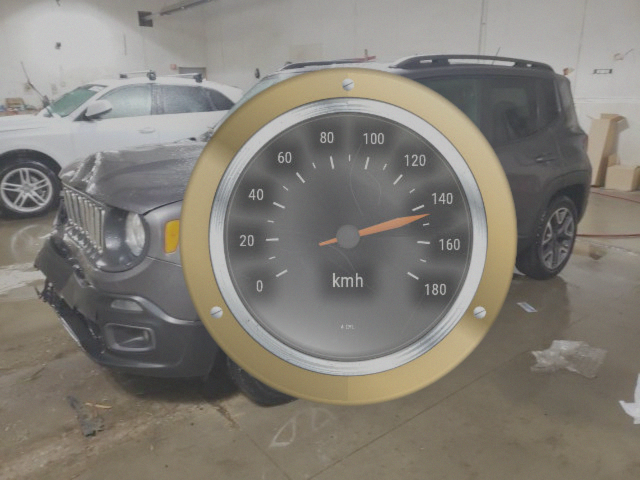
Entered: 145 km/h
